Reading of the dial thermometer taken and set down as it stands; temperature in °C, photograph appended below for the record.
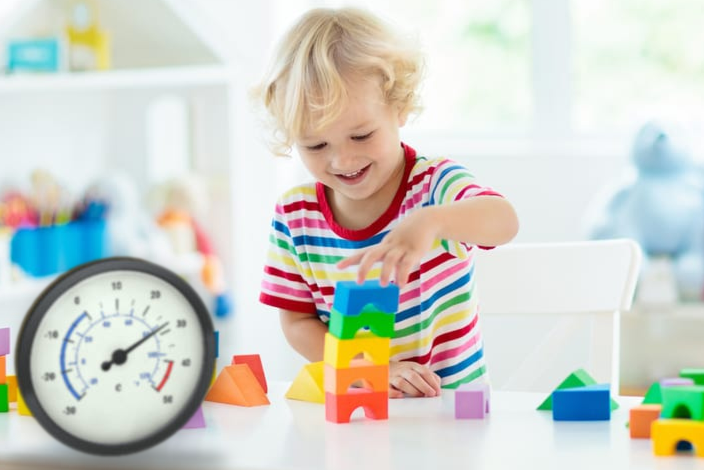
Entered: 27.5 °C
